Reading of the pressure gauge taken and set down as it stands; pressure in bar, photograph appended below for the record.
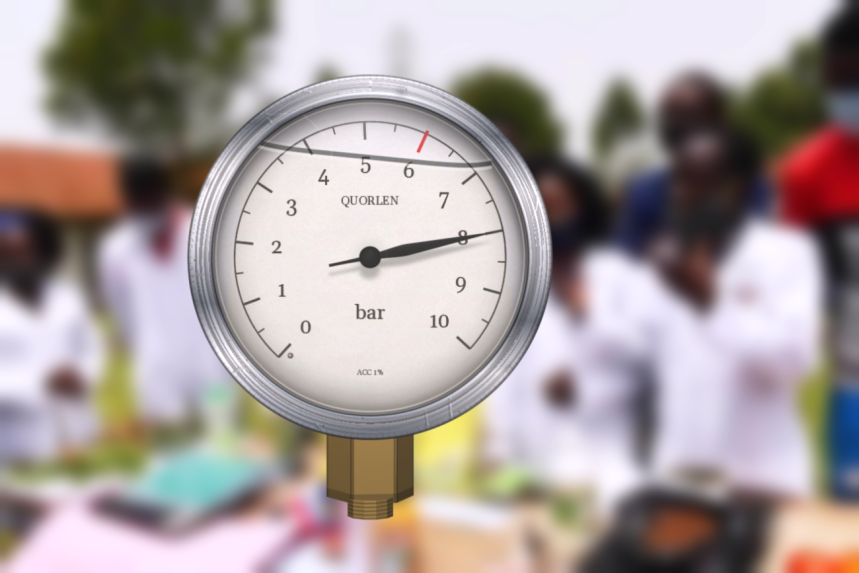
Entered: 8 bar
